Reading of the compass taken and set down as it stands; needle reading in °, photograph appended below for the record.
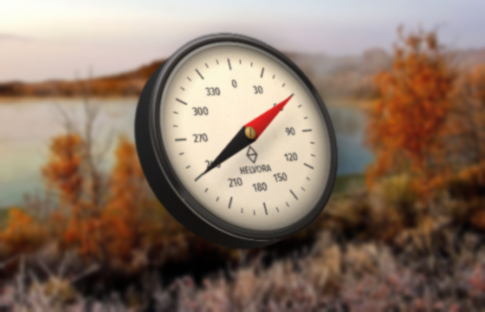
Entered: 60 °
